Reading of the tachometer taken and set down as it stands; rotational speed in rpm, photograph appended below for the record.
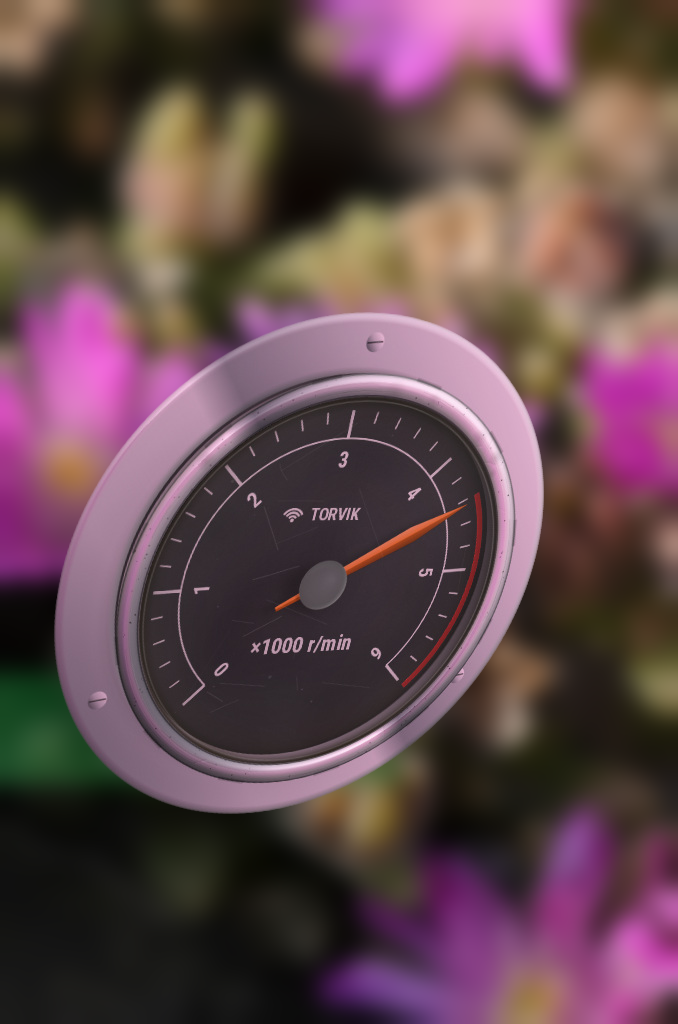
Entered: 4400 rpm
